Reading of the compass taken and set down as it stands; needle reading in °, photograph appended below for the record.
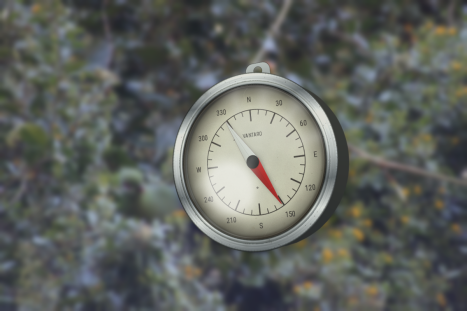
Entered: 150 °
